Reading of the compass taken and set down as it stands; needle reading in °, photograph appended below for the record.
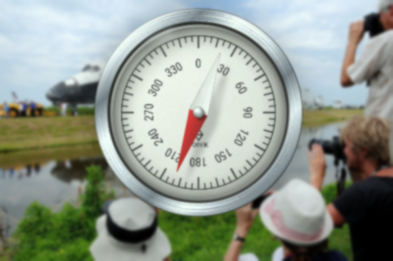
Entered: 200 °
